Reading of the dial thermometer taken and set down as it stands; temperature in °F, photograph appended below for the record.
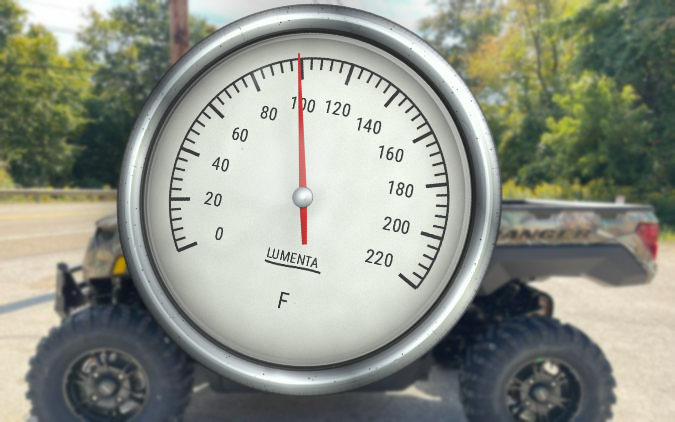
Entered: 100 °F
